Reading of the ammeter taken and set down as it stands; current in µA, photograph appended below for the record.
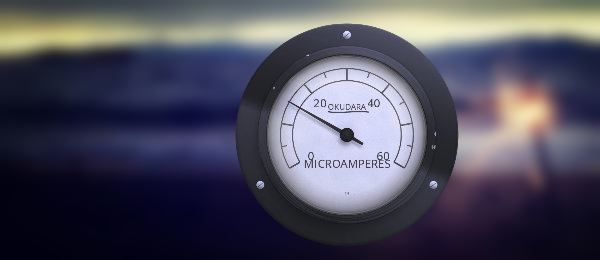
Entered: 15 µA
